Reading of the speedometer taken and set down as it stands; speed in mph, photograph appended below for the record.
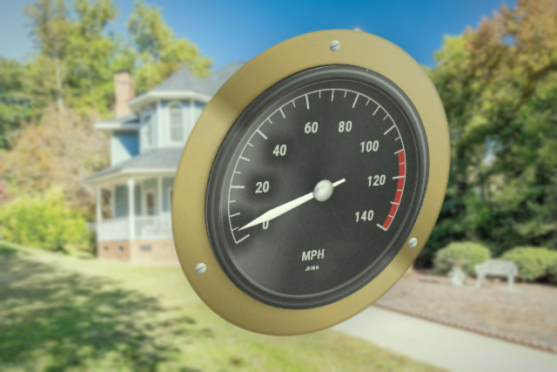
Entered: 5 mph
